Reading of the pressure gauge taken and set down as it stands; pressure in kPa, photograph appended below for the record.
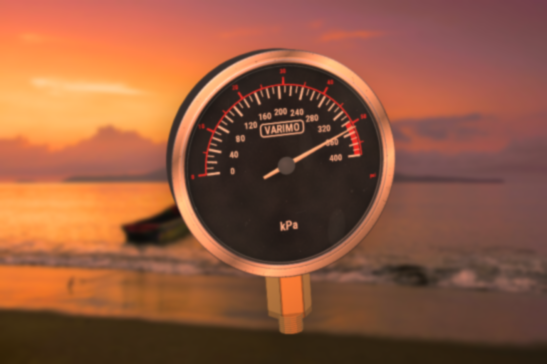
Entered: 350 kPa
